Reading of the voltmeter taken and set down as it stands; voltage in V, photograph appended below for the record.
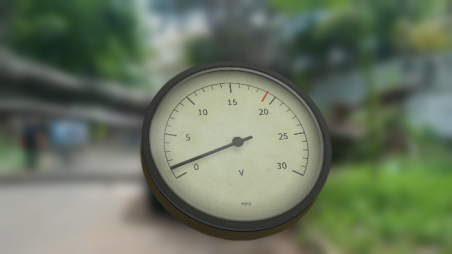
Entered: 1 V
